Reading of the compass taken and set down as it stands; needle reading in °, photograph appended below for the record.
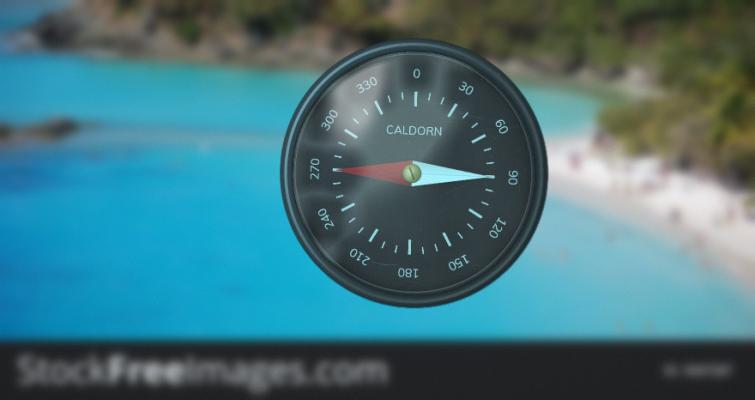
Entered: 270 °
